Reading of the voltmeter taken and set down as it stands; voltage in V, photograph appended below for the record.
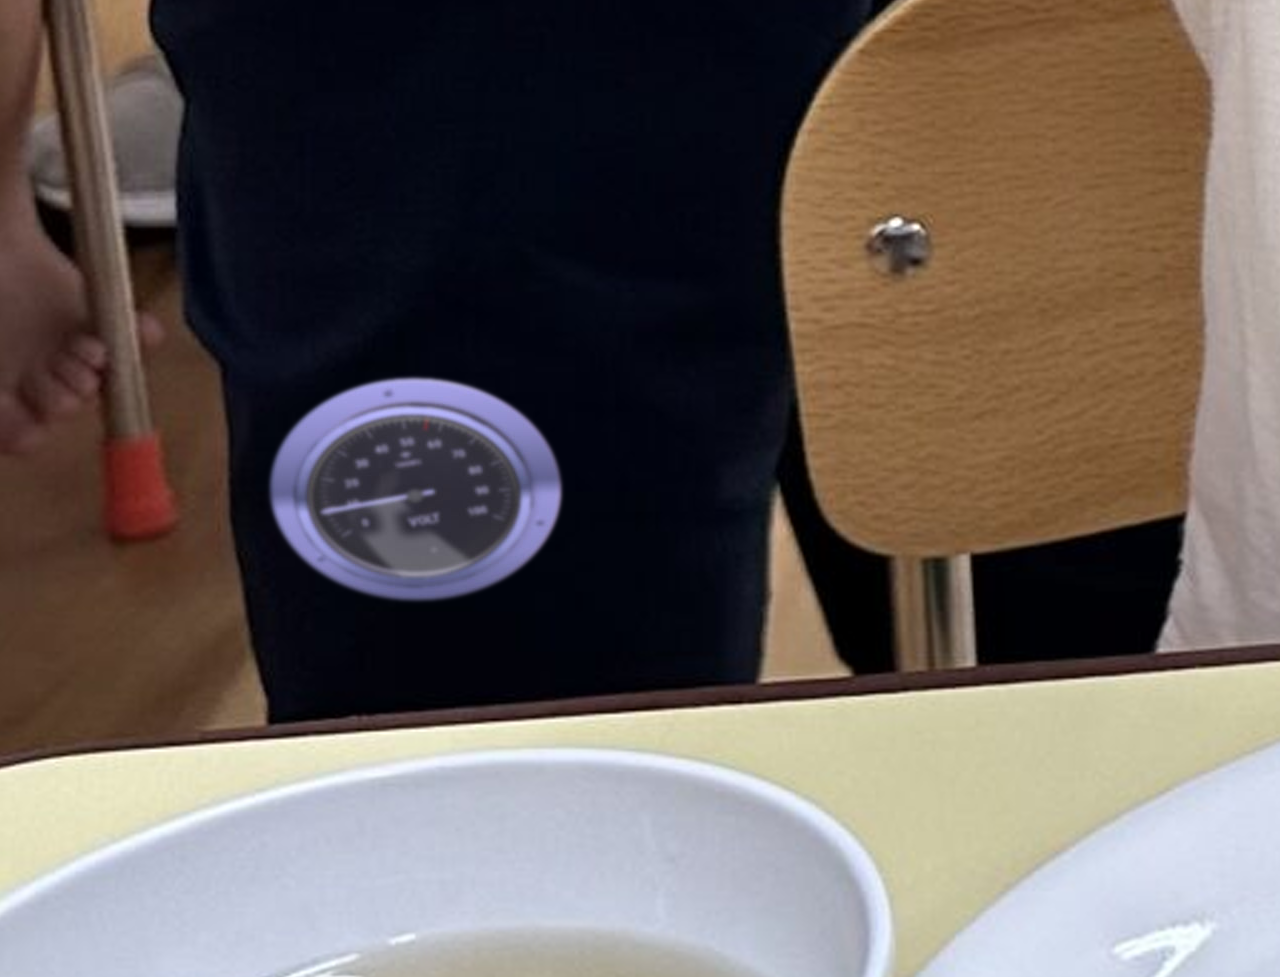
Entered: 10 V
